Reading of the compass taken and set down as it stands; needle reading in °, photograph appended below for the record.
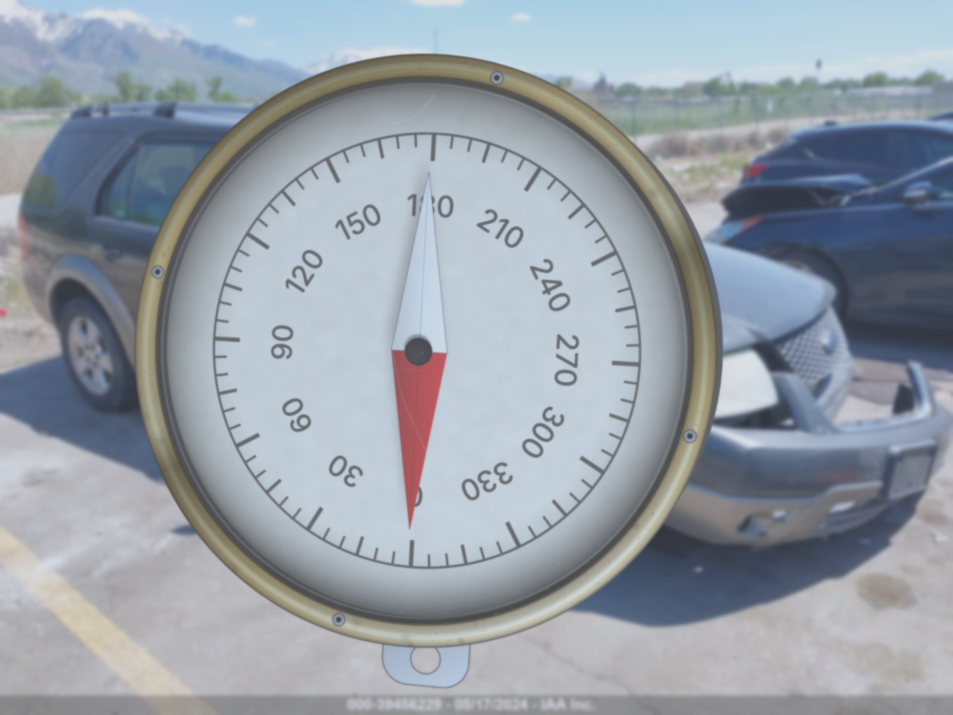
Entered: 0 °
